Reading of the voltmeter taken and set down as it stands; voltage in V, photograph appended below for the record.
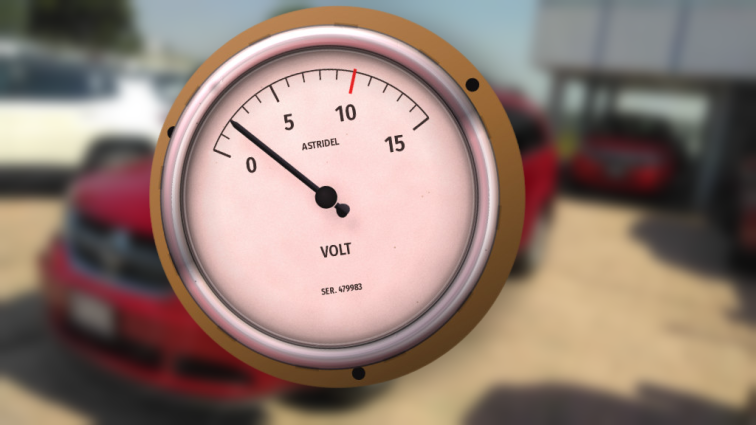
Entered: 2 V
